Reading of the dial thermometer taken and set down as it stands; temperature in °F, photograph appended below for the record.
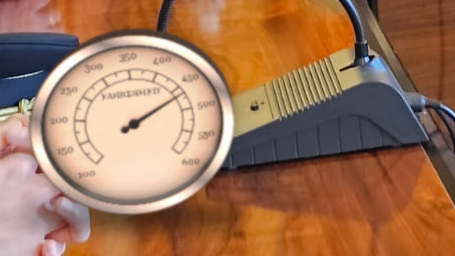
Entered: 462.5 °F
